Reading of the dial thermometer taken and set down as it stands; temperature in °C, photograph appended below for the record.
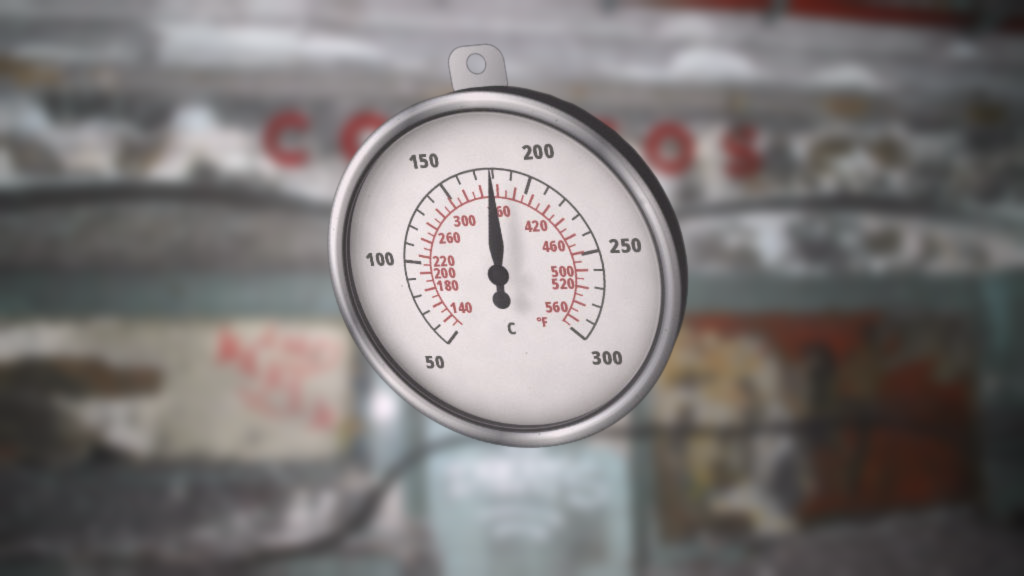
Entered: 180 °C
